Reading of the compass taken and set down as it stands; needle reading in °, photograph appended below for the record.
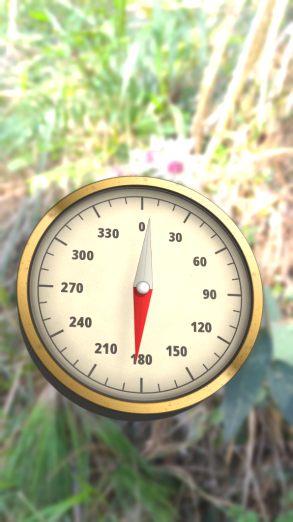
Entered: 185 °
